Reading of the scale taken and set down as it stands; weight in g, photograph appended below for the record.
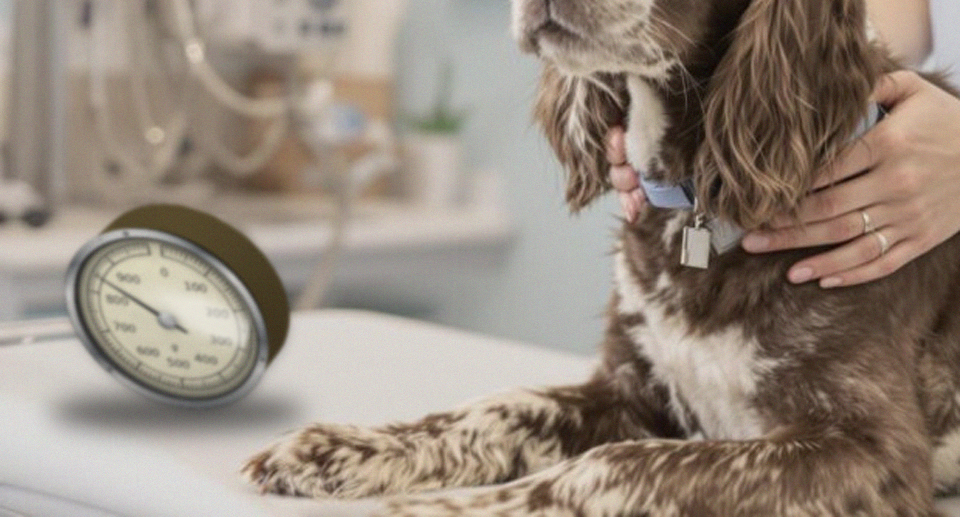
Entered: 850 g
